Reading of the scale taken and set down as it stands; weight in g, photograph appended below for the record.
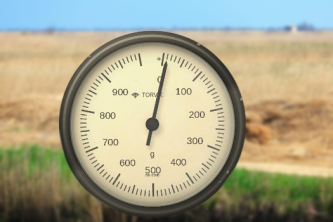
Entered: 10 g
